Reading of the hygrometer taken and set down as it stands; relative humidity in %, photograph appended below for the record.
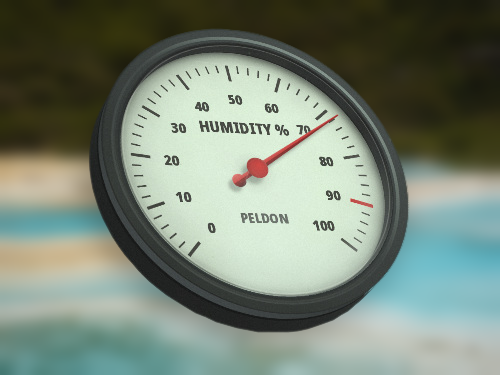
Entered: 72 %
